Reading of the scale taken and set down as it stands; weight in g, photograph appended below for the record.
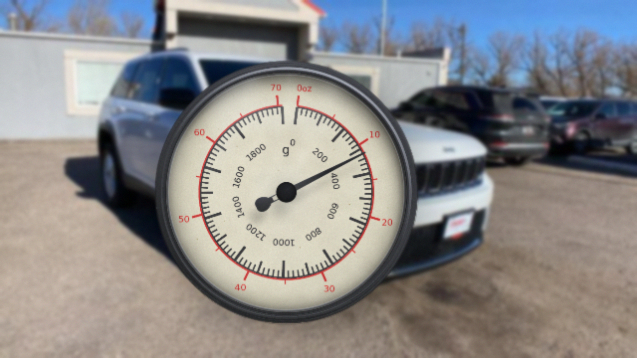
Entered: 320 g
